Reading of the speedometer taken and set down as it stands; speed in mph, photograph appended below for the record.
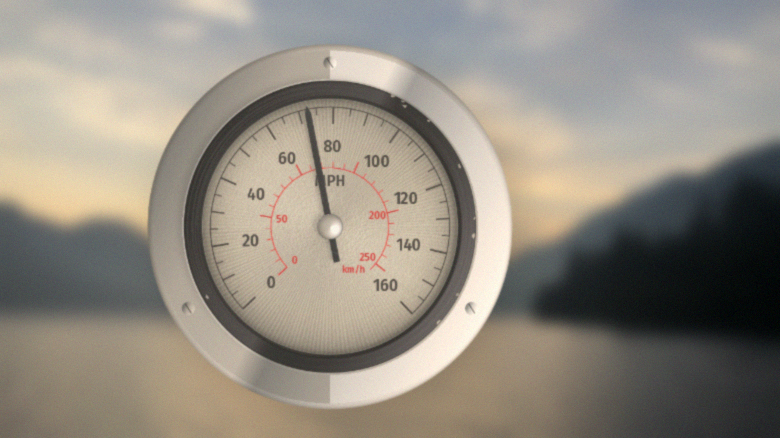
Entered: 72.5 mph
